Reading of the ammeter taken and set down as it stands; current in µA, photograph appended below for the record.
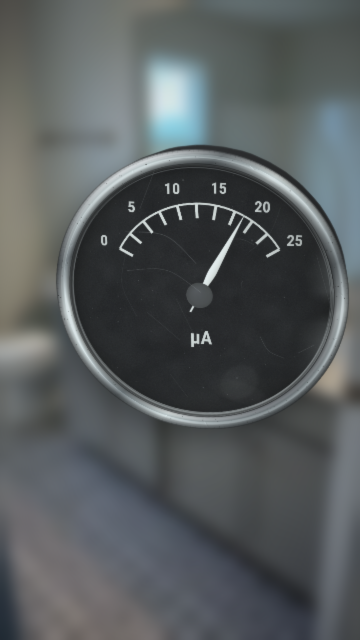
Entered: 18.75 µA
